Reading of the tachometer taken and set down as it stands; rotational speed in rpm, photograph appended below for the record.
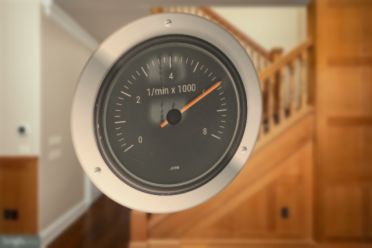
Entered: 6000 rpm
